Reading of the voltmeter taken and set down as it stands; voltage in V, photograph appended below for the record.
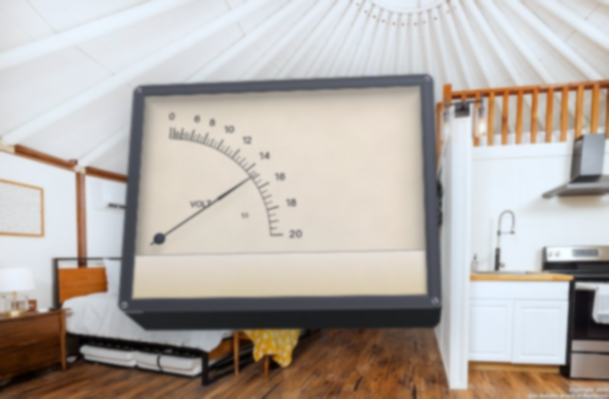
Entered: 15 V
